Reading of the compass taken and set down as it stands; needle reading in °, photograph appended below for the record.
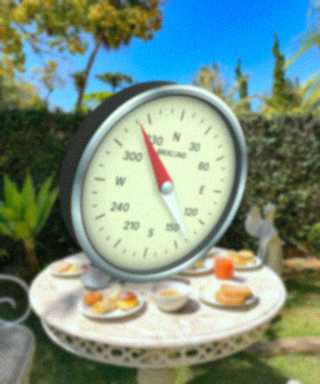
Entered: 320 °
